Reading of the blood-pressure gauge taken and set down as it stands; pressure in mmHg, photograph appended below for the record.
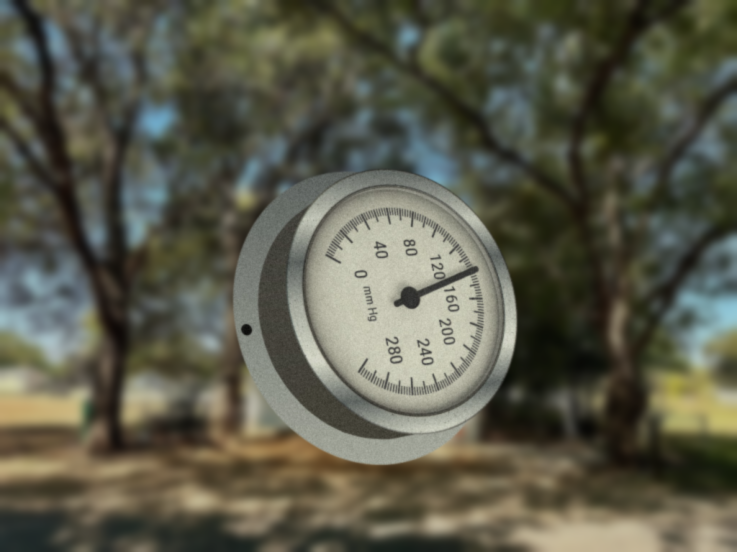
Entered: 140 mmHg
